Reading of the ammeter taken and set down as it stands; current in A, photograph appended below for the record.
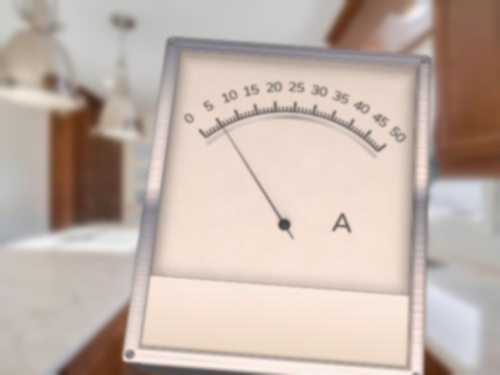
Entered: 5 A
